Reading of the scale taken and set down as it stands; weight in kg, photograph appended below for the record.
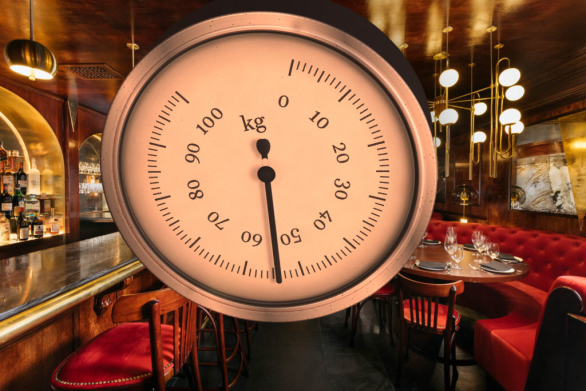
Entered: 54 kg
